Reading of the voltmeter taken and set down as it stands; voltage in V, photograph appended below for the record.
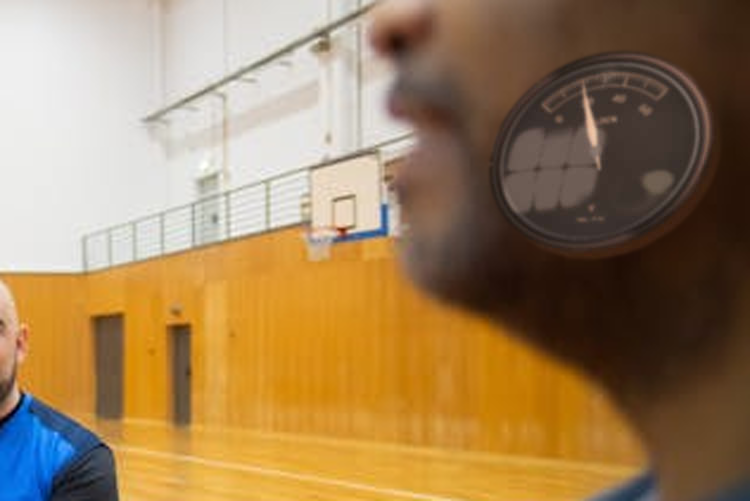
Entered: 20 V
